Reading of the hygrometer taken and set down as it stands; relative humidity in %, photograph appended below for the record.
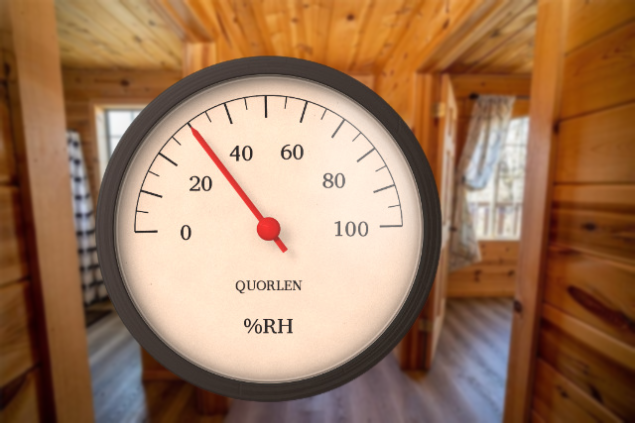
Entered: 30 %
